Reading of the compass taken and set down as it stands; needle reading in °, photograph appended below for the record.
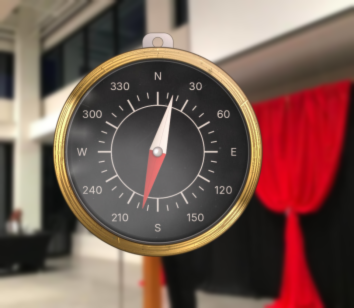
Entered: 195 °
